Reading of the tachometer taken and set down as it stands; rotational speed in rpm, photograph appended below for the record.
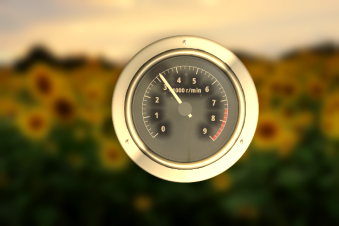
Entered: 3200 rpm
